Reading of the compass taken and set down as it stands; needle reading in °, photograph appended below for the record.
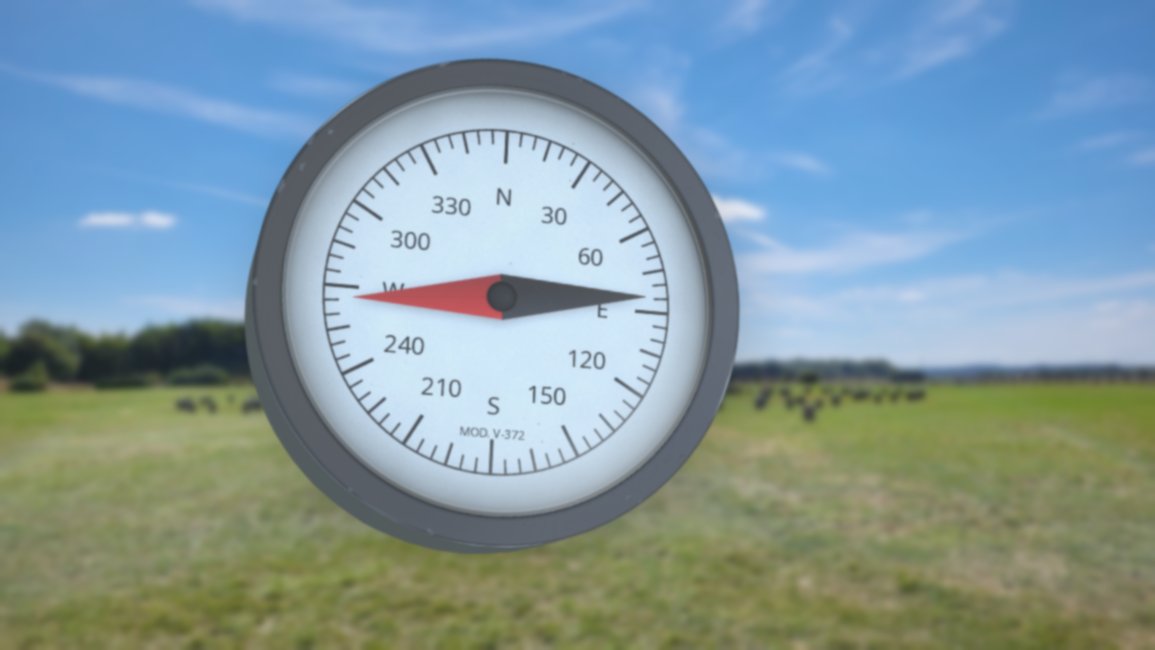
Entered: 265 °
